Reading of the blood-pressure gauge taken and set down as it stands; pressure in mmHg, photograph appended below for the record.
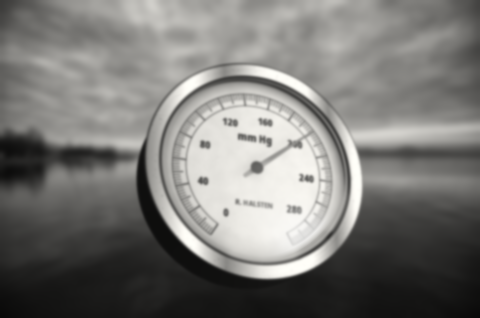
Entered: 200 mmHg
